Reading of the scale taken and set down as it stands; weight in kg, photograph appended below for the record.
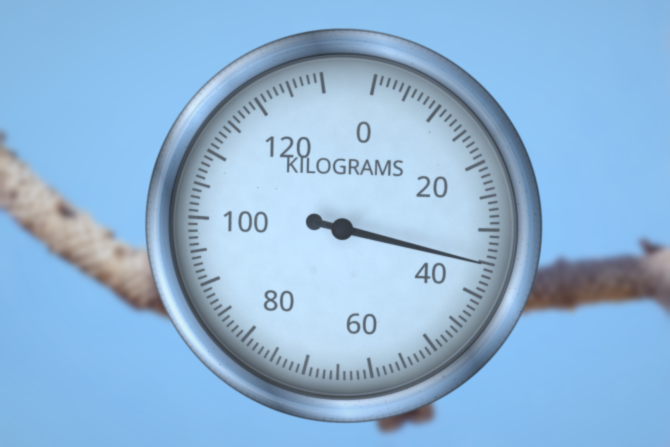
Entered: 35 kg
